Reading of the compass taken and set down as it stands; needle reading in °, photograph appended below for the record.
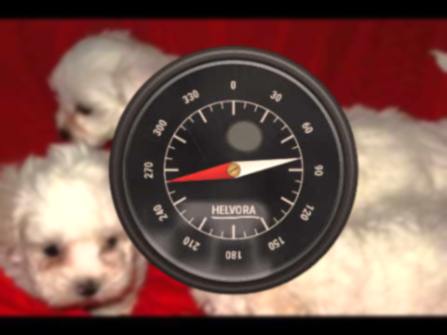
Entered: 260 °
